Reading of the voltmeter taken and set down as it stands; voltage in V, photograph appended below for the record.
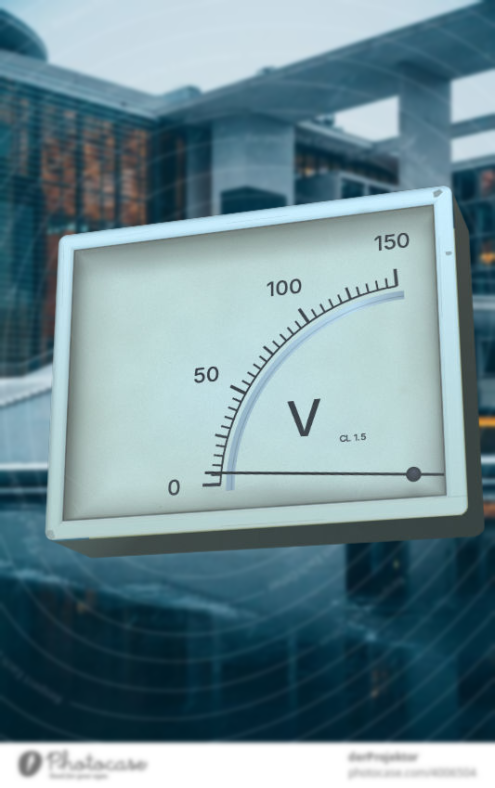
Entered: 5 V
